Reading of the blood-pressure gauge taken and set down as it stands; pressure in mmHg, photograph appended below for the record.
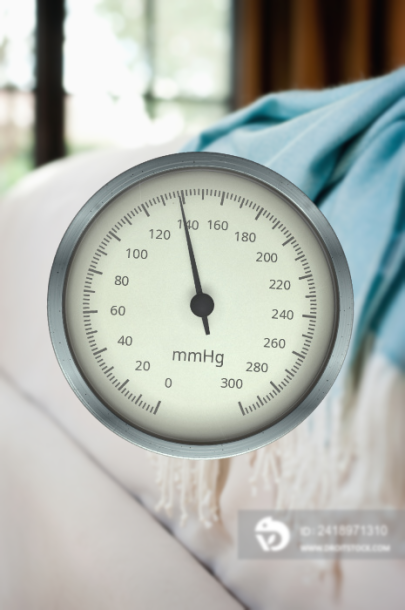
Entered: 138 mmHg
